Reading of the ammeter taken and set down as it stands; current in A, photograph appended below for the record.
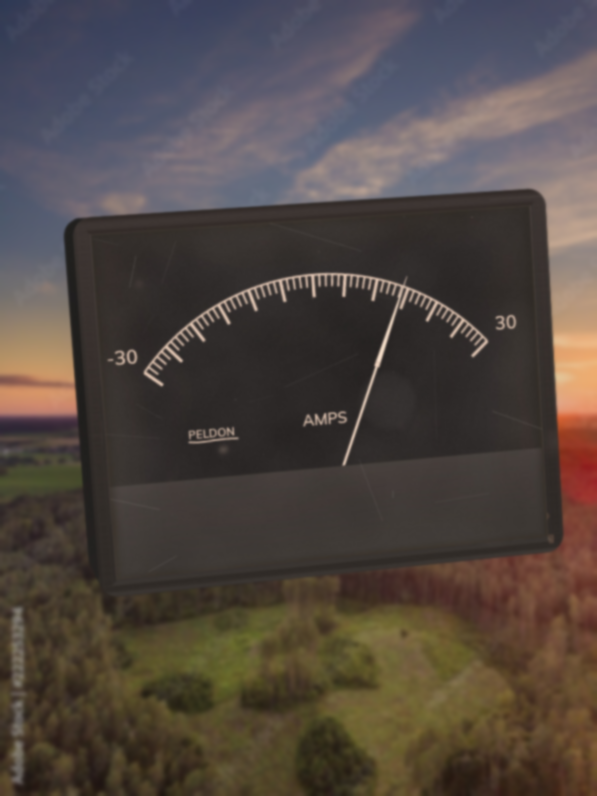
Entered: 14 A
